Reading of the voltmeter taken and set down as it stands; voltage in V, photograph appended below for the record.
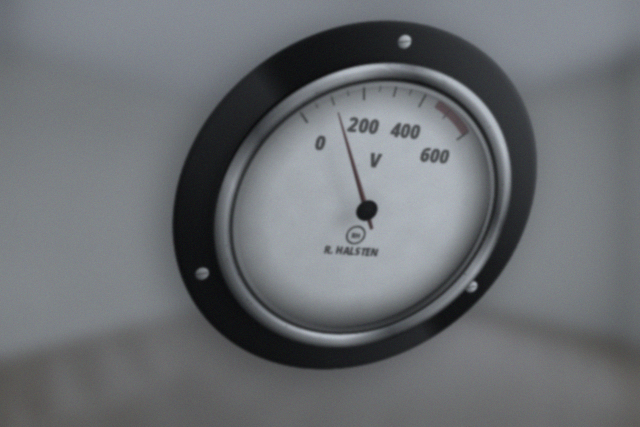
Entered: 100 V
